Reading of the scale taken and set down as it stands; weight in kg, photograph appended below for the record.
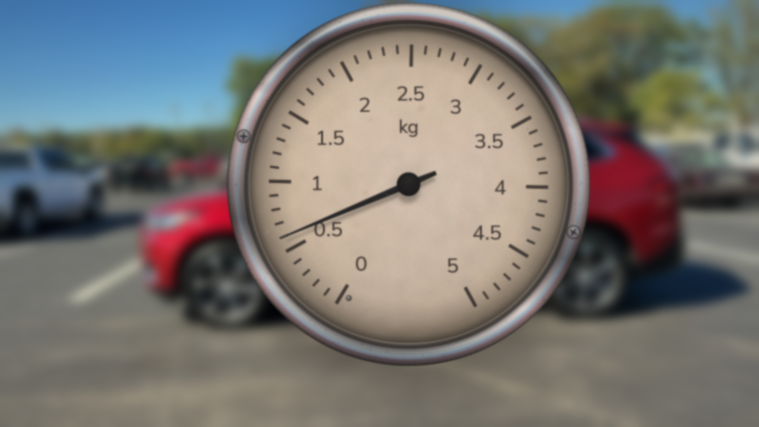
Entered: 0.6 kg
